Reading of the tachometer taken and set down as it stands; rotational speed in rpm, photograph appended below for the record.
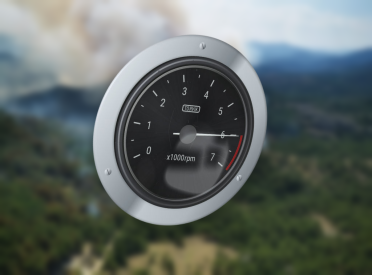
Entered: 6000 rpm
